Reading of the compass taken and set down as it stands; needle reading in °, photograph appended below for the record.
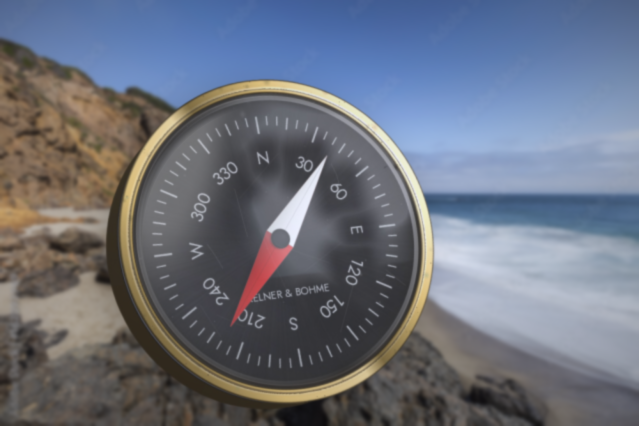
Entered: 220 °
